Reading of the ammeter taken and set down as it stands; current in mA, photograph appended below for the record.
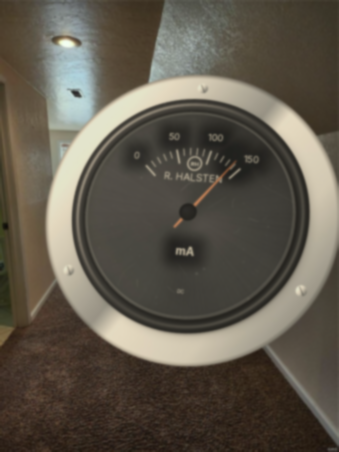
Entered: 140 mA
